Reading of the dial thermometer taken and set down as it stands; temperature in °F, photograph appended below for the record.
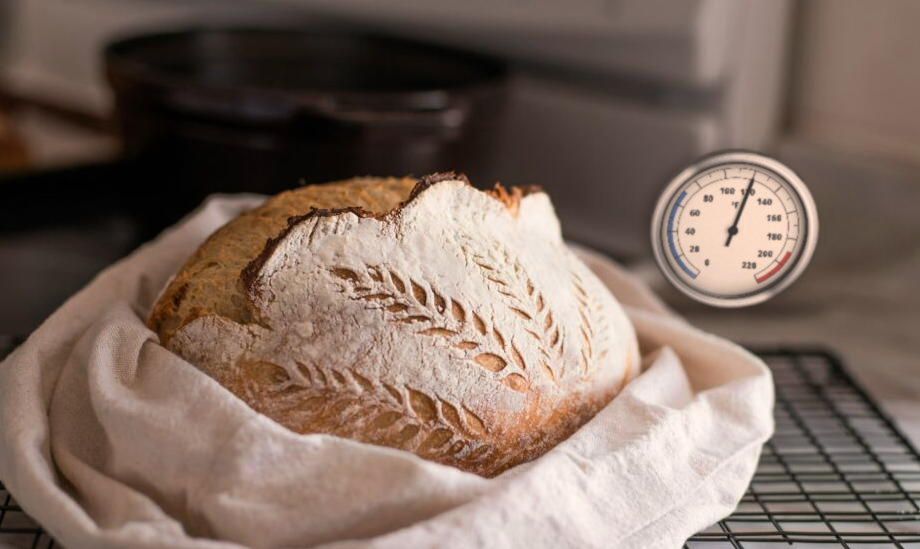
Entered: 120 °F
